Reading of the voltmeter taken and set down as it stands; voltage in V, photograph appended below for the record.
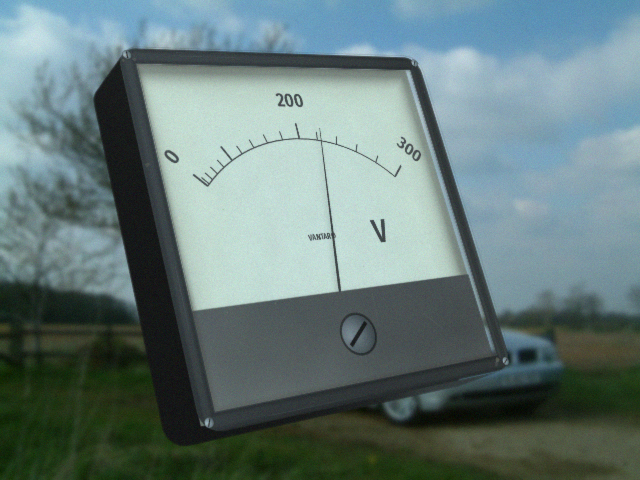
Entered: 220 V
